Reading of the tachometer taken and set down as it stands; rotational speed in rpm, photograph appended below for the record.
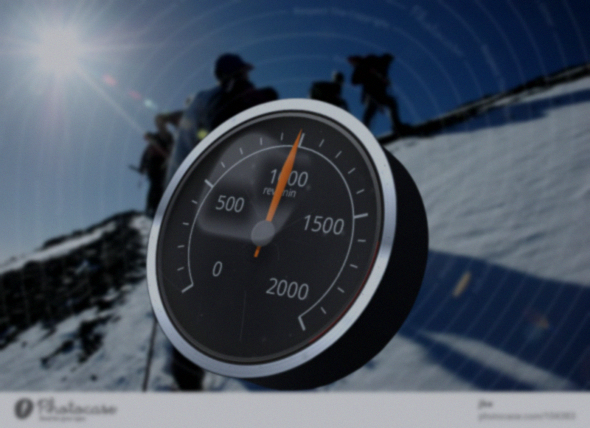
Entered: 1000 rpm
